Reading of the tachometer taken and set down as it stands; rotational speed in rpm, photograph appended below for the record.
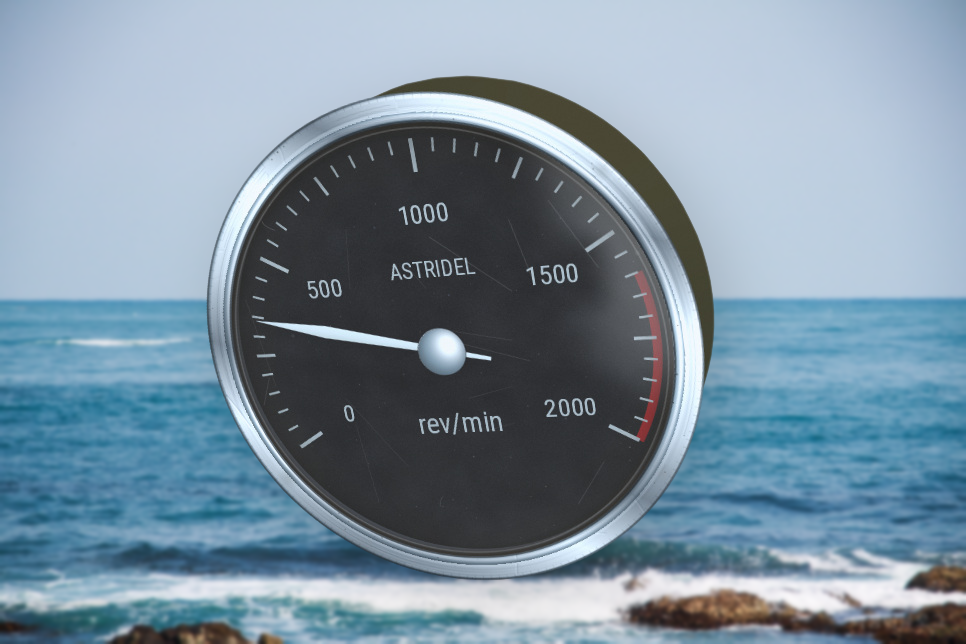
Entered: 350 rpm
